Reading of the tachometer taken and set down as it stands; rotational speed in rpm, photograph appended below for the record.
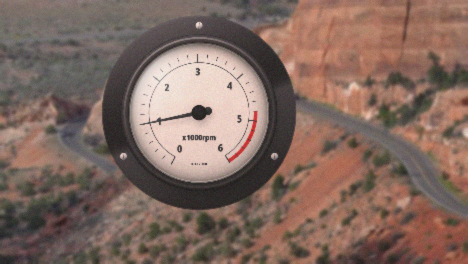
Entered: 1000 rpm
